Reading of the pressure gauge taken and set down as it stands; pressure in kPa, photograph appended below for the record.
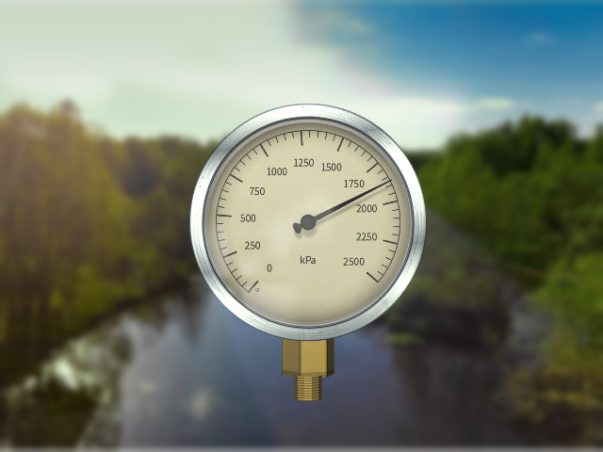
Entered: 1875 kPa
